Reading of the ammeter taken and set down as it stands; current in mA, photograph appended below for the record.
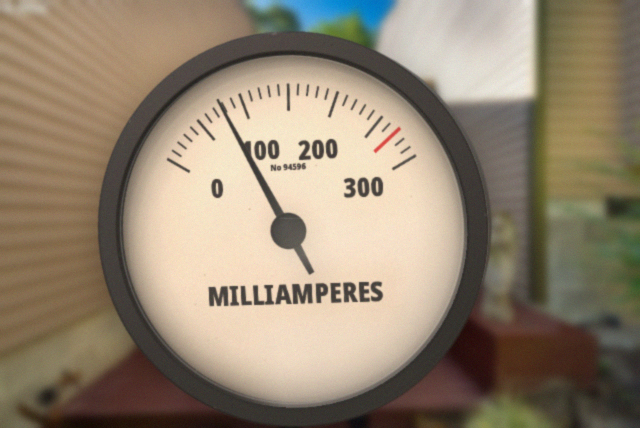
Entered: 80 mA
